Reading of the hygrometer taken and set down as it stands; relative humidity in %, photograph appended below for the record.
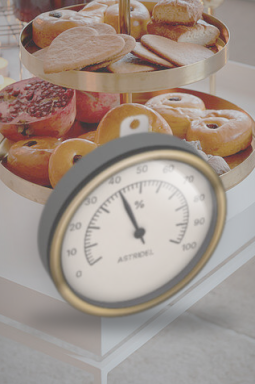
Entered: 40 %
